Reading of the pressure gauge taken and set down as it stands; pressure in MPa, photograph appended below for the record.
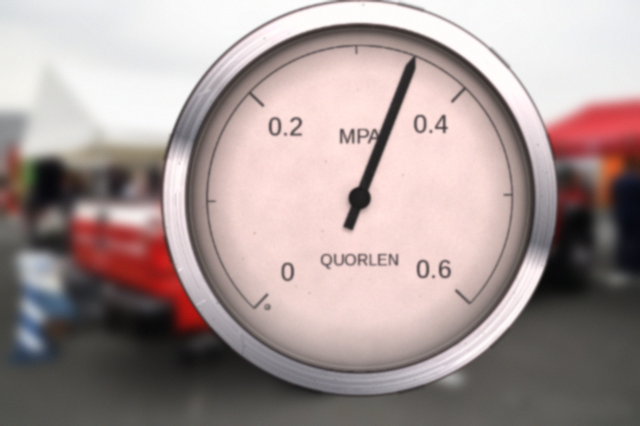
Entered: 0.35 MPa
